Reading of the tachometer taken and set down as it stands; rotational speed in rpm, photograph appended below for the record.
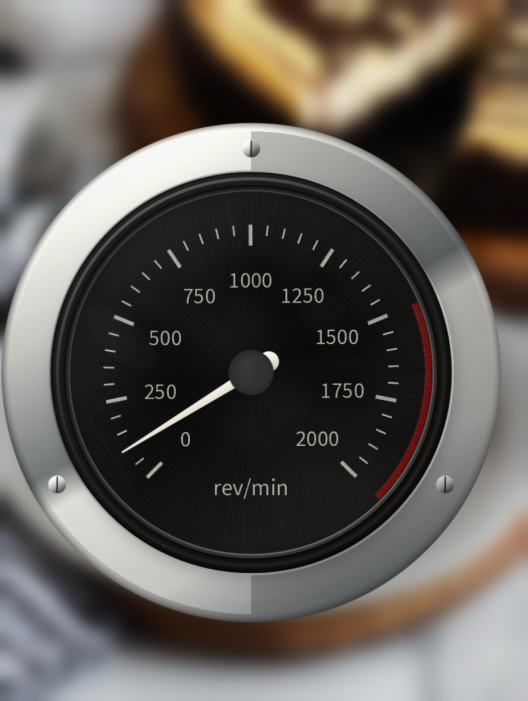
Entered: 100 rpm
